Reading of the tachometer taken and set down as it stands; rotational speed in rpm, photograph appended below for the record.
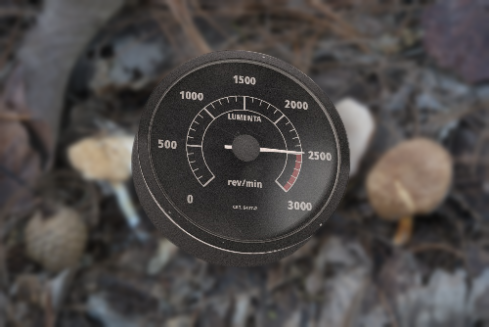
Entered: 2500 rpm
